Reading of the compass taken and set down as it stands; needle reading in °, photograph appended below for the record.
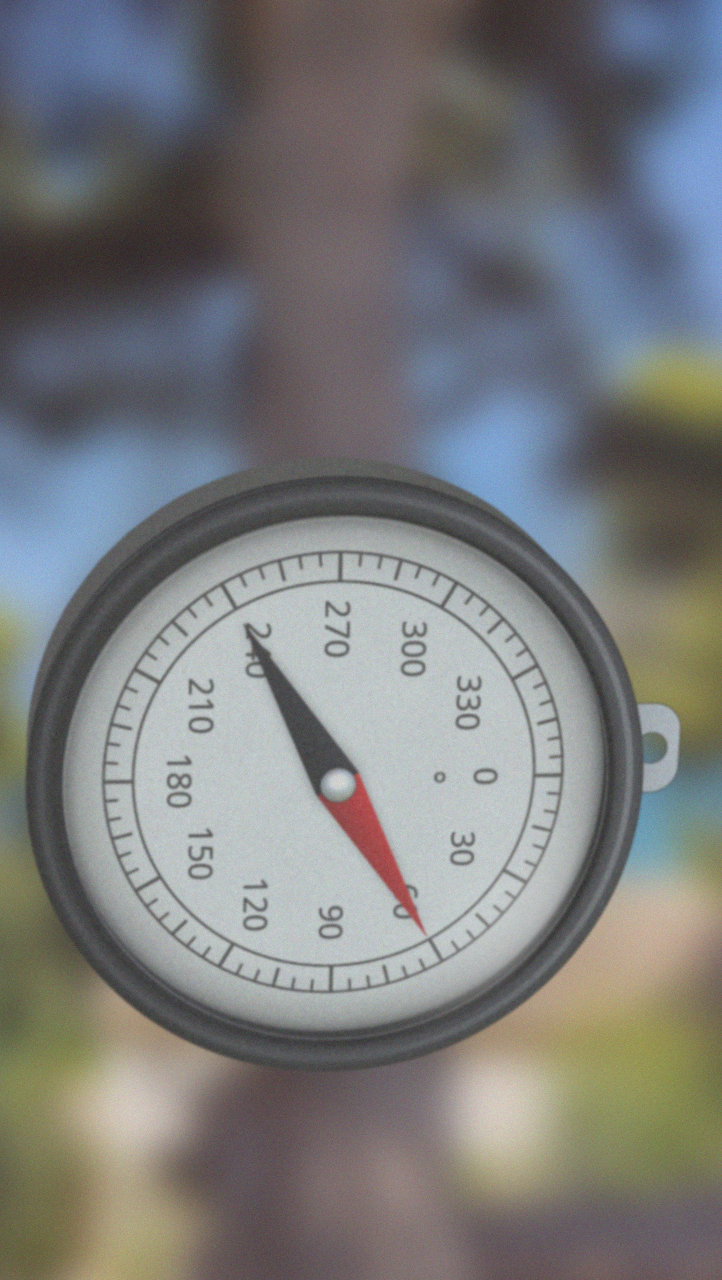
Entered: 60 °
